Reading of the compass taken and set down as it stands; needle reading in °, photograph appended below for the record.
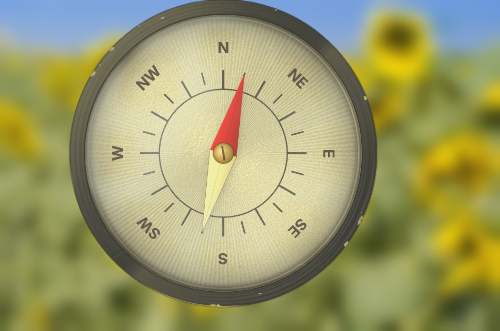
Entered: 15 °
